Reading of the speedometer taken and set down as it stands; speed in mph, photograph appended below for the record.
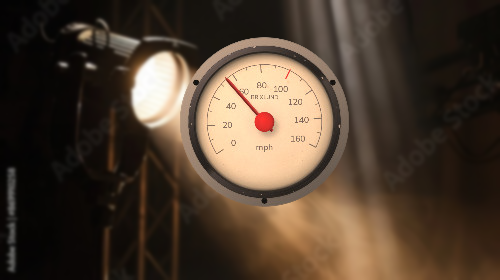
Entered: 55 mph
